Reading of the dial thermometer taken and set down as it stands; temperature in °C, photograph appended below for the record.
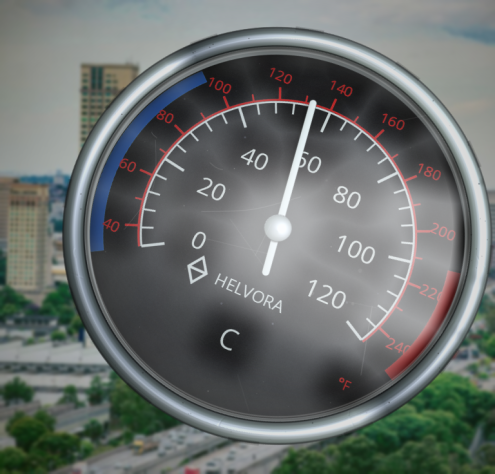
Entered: 56 °C
